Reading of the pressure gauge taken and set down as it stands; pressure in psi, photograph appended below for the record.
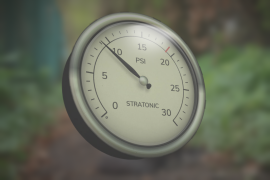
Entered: 9 psi
